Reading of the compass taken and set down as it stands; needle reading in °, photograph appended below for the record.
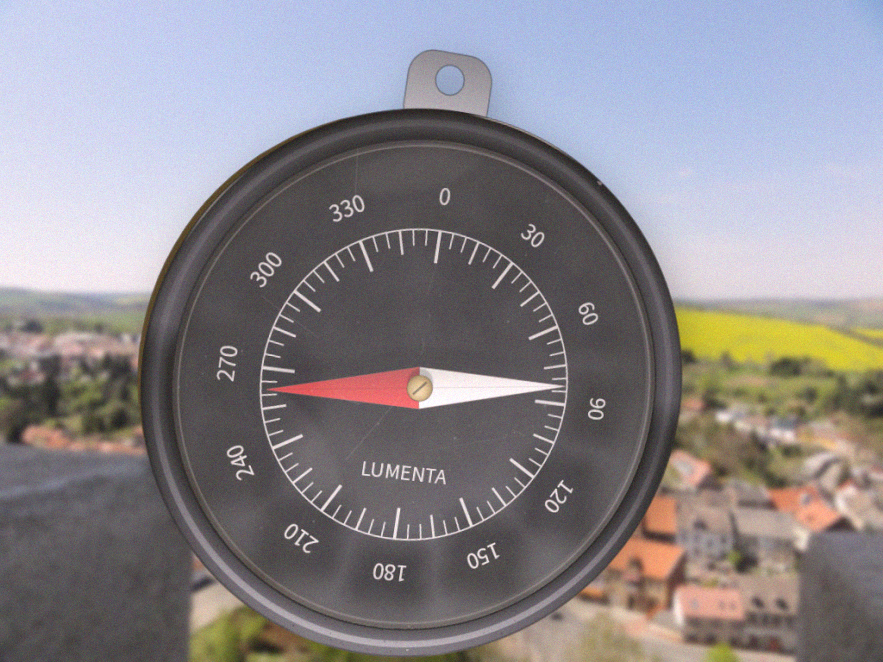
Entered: 262.5 °
